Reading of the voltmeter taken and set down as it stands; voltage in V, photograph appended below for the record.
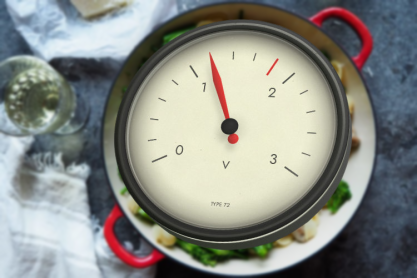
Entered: 1.2 V
